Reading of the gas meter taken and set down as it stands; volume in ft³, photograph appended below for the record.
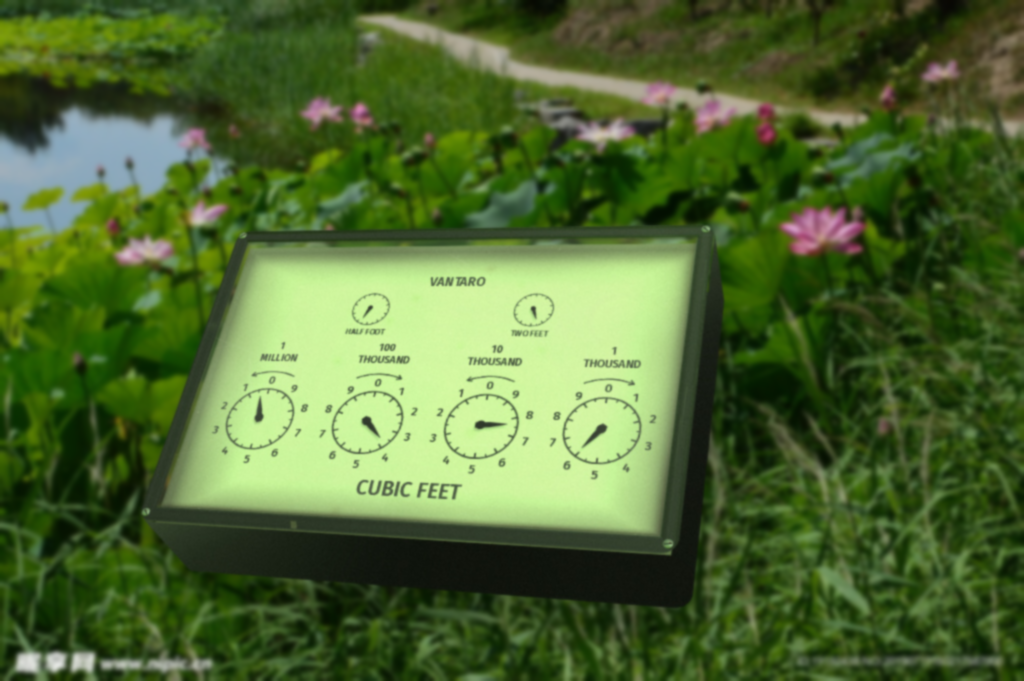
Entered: 37600 ft³
